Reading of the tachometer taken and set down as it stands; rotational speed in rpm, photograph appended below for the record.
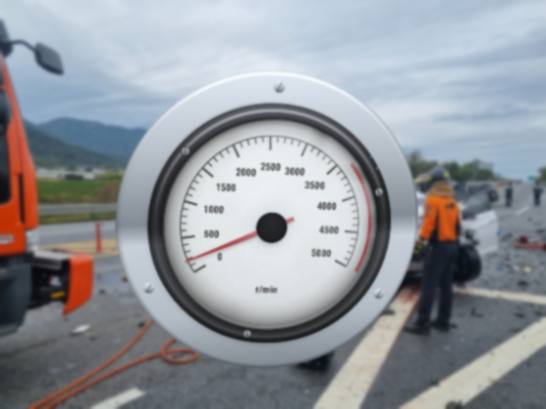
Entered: 200 rpm
